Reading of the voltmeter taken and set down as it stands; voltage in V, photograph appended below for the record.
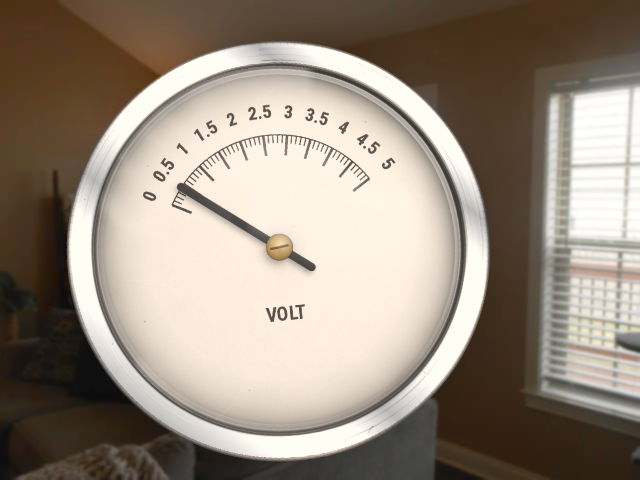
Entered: 0.4 V
